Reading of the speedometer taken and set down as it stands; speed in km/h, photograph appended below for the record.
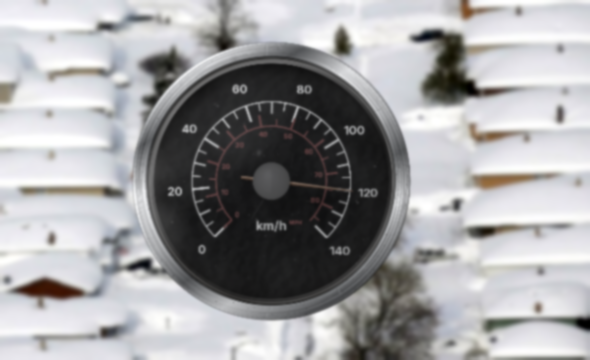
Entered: 120 km/h
